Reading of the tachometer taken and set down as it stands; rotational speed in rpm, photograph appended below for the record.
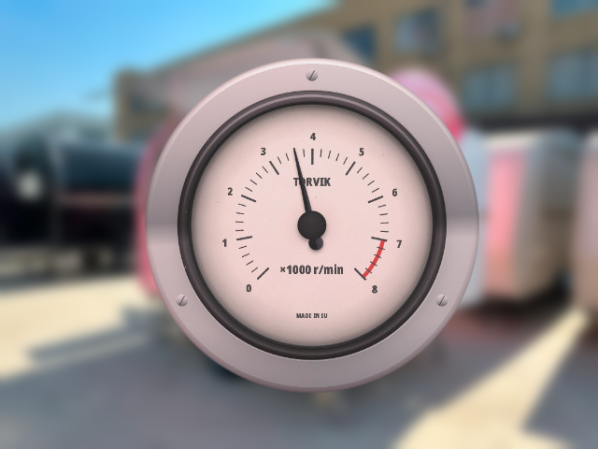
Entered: 3600 rpm
